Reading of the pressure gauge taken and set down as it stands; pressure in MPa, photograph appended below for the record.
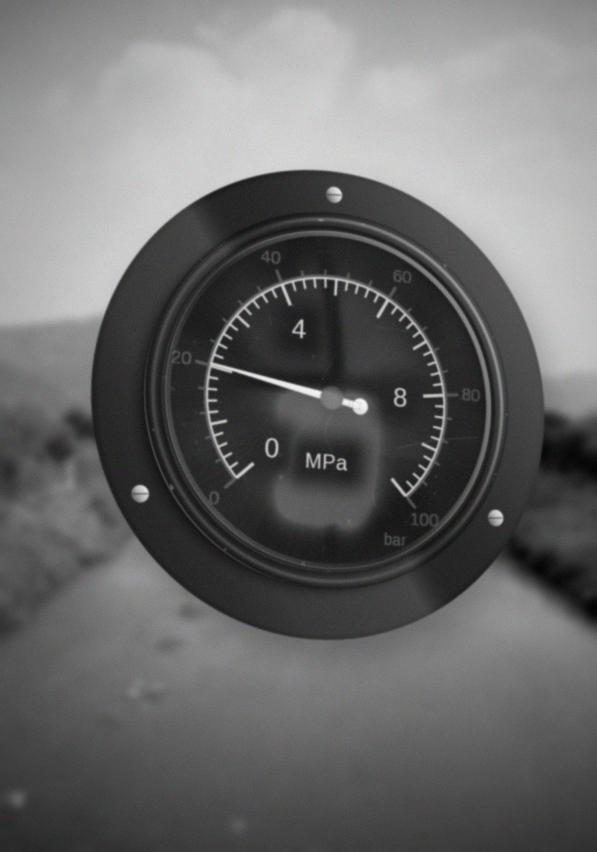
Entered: 2 MPa
